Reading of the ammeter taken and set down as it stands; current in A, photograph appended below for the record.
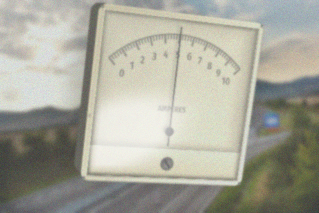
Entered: 5 A
